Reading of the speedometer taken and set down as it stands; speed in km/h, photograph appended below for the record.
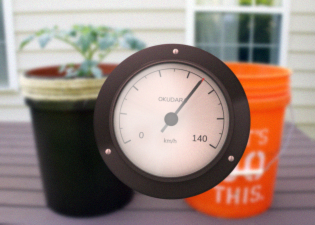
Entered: 90 km/h
